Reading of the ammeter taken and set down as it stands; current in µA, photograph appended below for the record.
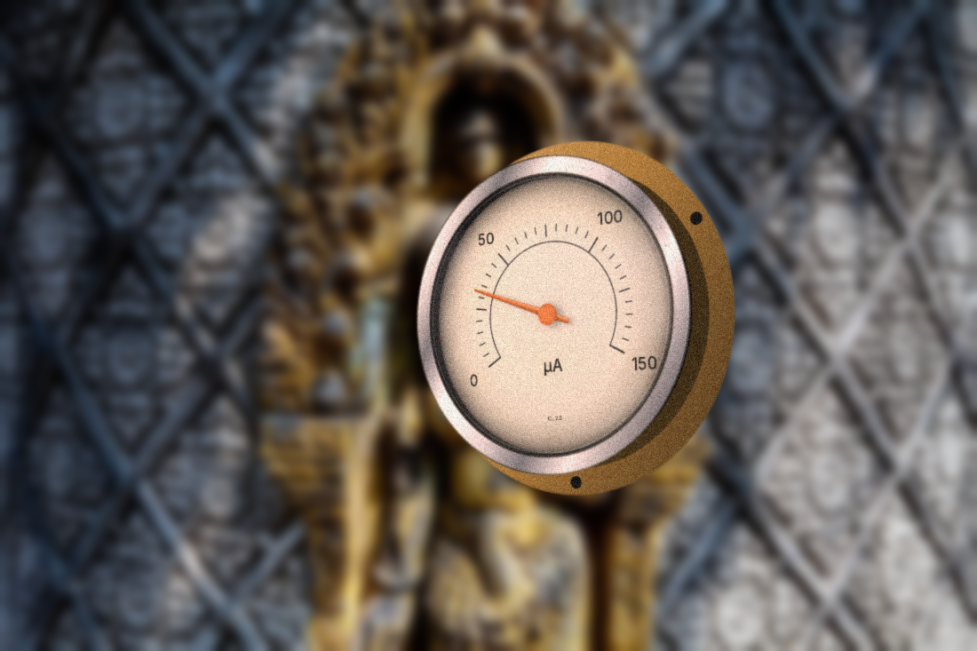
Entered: 32.5 µA
